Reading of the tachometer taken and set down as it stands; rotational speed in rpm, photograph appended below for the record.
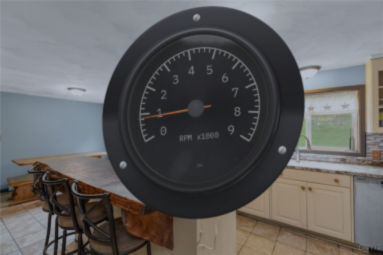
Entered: 800 rpm
